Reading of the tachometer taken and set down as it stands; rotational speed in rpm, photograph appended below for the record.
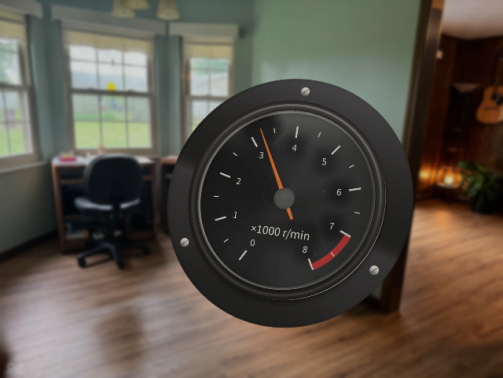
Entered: 3250 rpm
